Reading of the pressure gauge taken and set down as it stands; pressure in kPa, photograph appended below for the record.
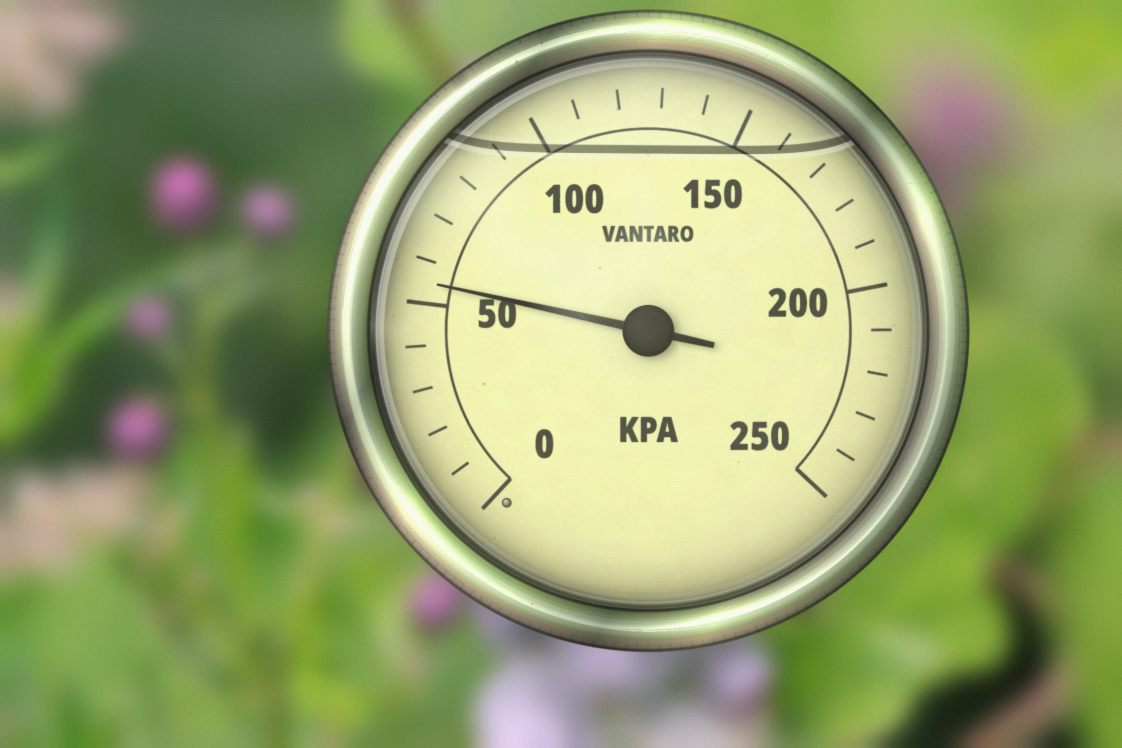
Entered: 55 kPa
